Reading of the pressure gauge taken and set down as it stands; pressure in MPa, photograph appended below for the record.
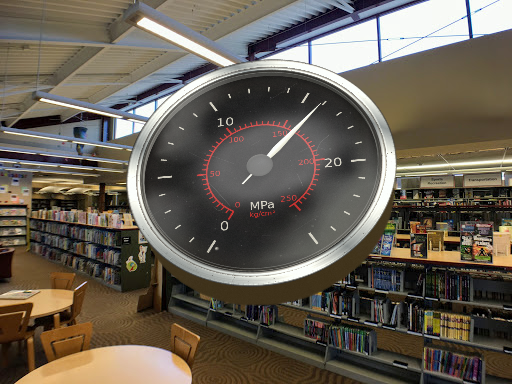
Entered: 16 MPa
